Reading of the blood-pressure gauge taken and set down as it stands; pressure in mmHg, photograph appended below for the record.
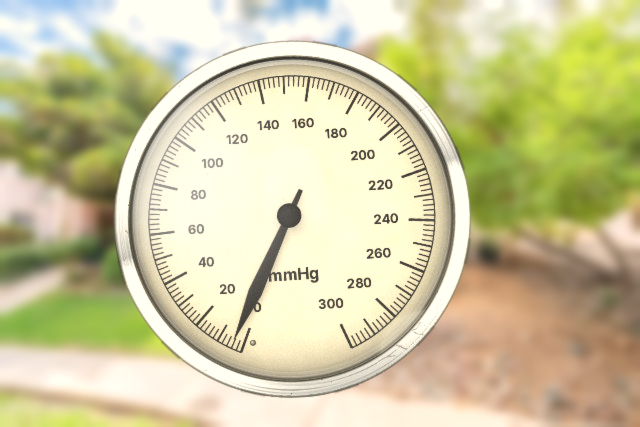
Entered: 4 mmHg
